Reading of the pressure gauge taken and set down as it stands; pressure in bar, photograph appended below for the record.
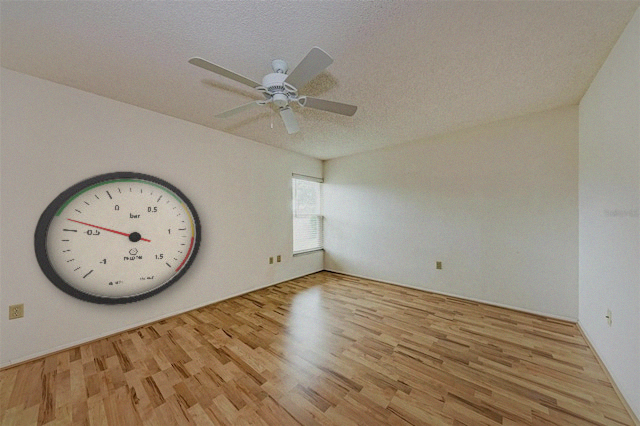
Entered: -0.4 bar
